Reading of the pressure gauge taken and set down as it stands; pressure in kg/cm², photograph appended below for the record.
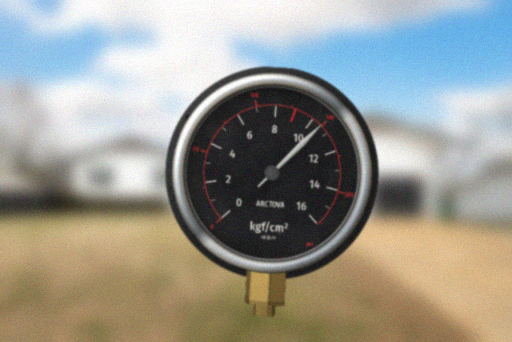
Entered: 10.5 kg/cm²
